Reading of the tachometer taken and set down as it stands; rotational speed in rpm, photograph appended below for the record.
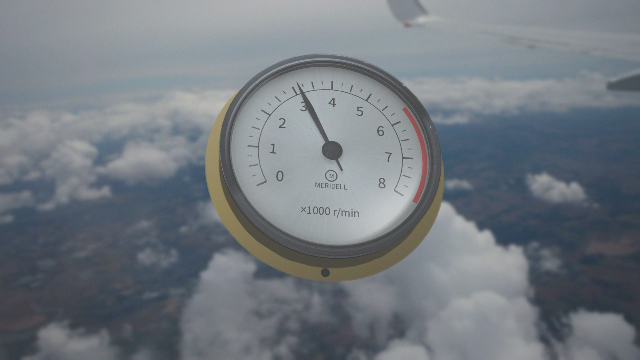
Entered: 3125 rpm
